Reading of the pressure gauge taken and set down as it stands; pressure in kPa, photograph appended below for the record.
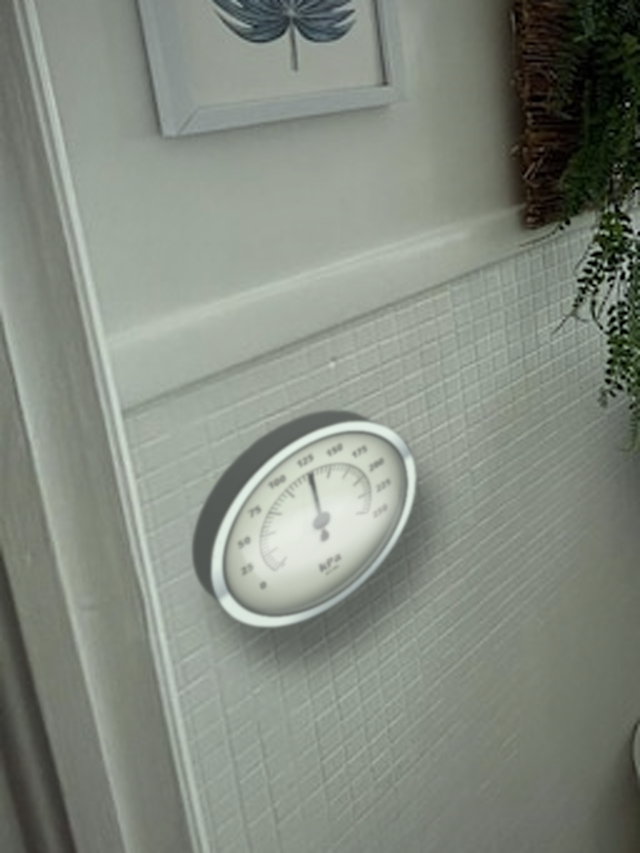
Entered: 125 kPa
